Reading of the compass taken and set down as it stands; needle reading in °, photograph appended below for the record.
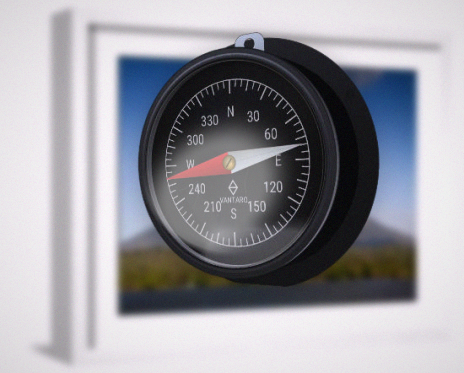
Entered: 260 °
